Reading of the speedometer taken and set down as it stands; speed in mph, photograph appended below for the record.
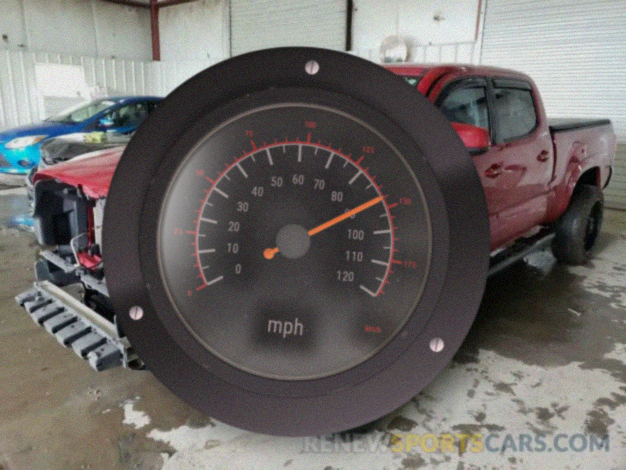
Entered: 90 mph
